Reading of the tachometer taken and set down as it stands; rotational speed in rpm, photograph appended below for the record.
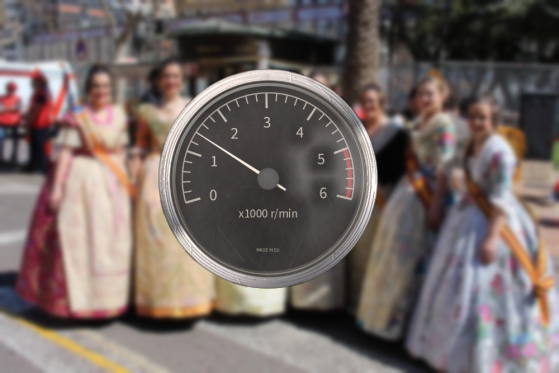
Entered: 1400 rpm
